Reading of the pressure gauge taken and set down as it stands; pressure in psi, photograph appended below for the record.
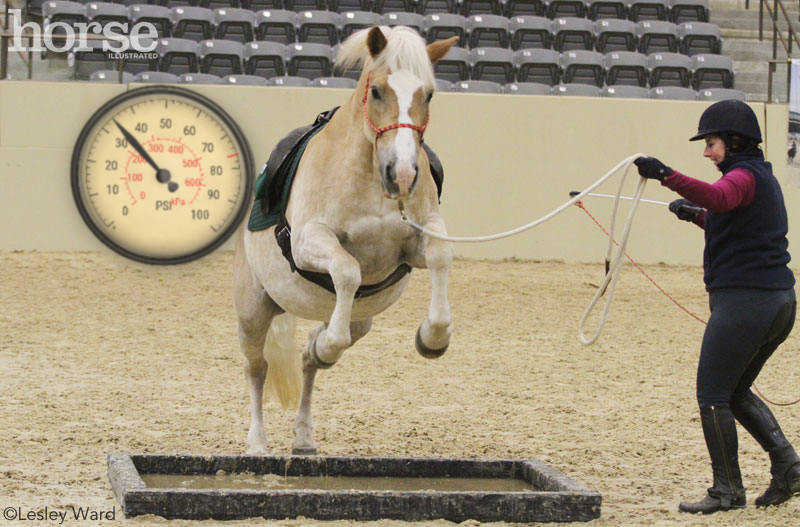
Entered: 34 psi
